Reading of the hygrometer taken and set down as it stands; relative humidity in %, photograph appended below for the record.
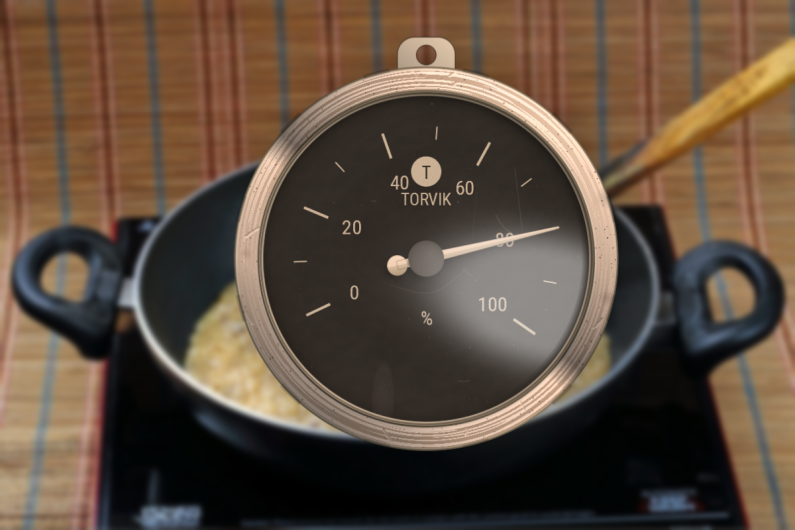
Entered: 80 %
